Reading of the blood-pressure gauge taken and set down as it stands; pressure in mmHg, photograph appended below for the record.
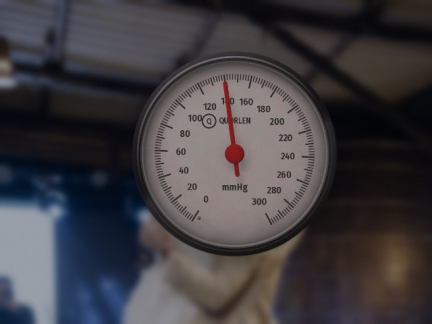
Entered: 140 mmHg
